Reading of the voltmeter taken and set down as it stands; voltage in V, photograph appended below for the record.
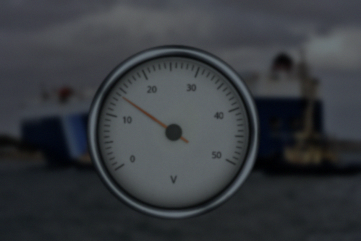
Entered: 14 V
